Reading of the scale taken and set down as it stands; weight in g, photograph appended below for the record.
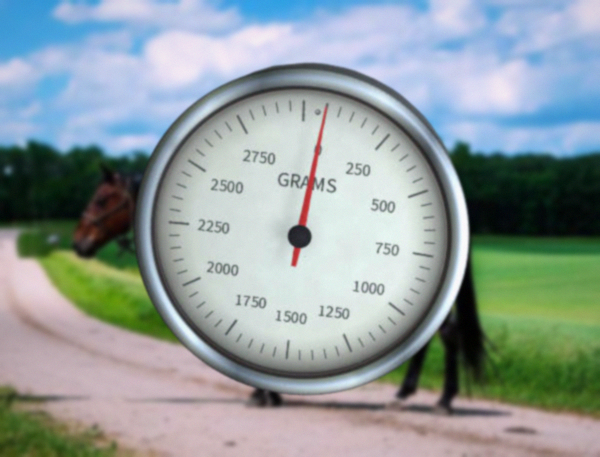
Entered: 0 g
